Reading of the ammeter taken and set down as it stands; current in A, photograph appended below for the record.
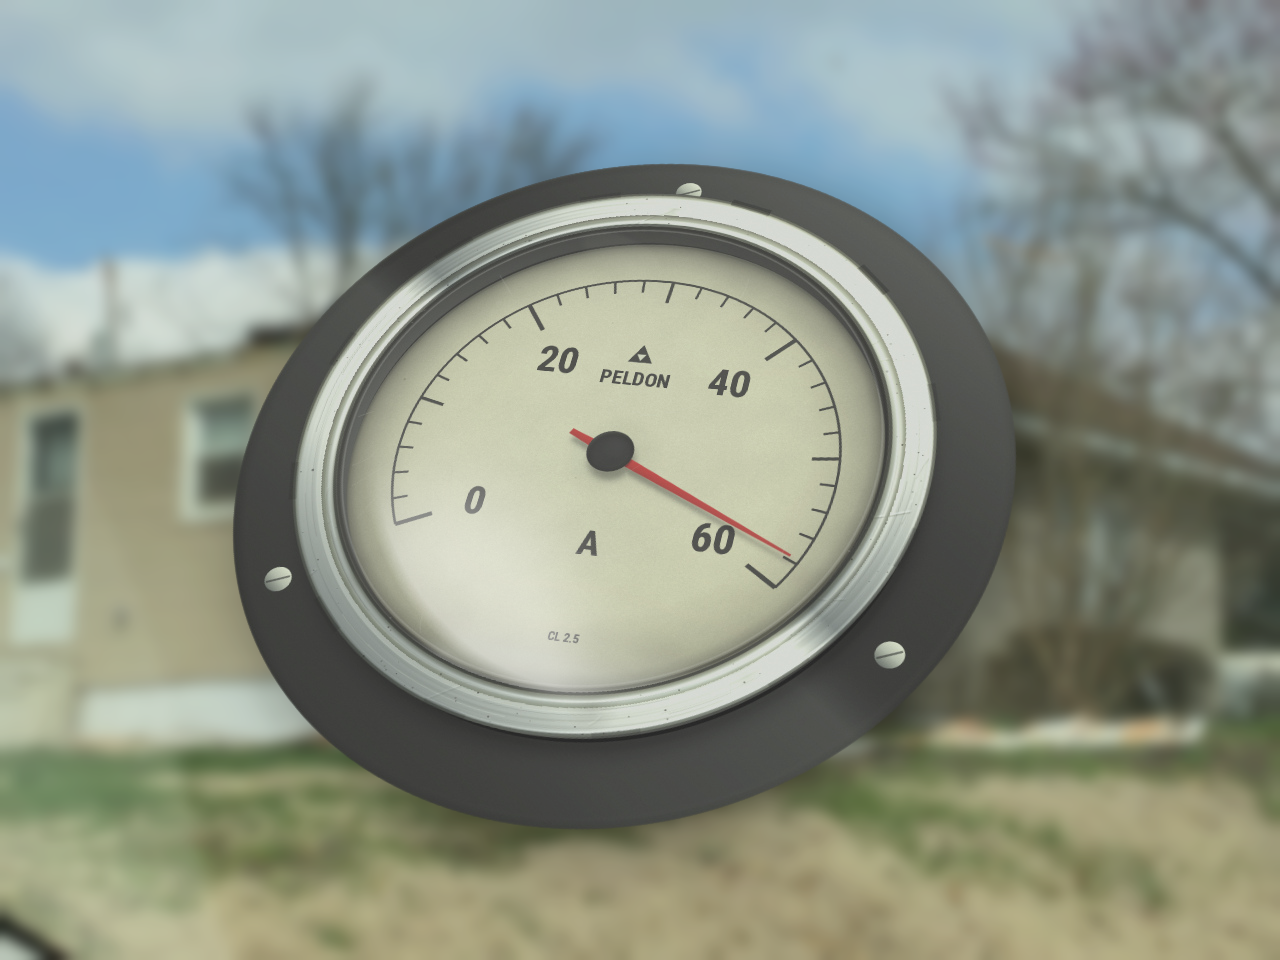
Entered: 58 A
